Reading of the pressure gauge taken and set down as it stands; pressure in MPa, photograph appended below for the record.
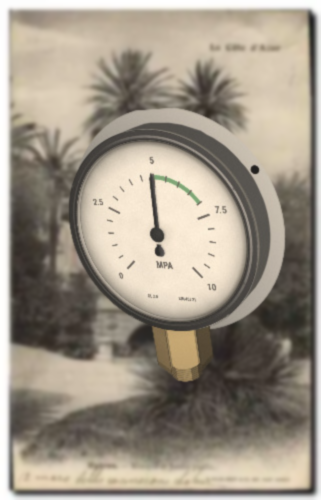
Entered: 5 MPa
